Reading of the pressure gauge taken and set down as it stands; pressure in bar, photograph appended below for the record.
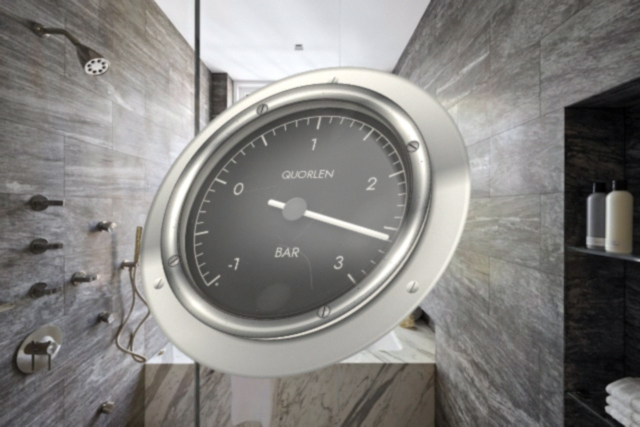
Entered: 2.6 bar
